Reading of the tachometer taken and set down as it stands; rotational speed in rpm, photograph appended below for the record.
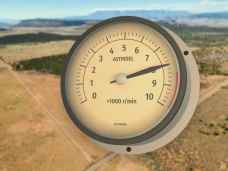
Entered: 8000 rpm
